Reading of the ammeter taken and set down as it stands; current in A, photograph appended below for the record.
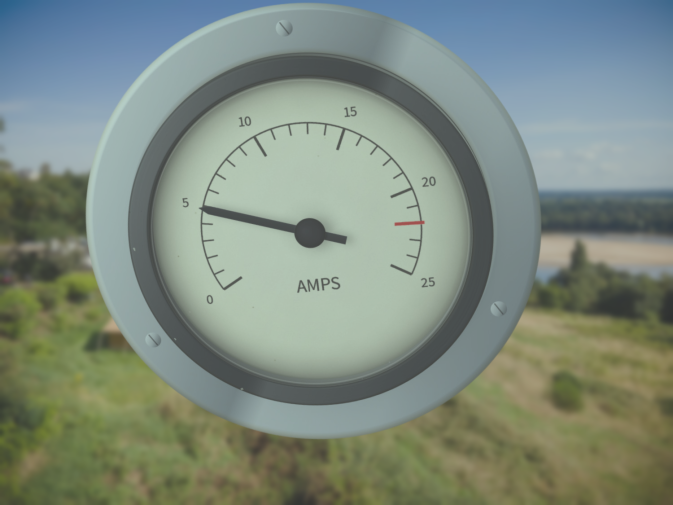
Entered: 5 A
